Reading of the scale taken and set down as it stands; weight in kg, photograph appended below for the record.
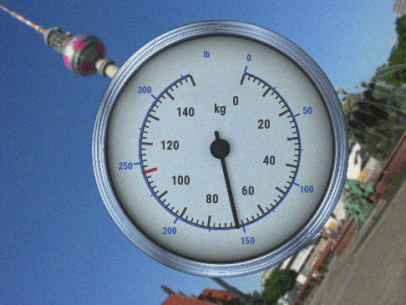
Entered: 70 kg
